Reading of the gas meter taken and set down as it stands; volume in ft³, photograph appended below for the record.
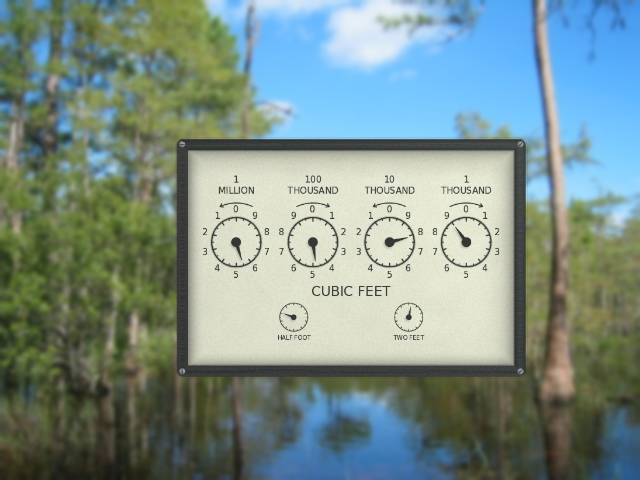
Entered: 547900 ft³
